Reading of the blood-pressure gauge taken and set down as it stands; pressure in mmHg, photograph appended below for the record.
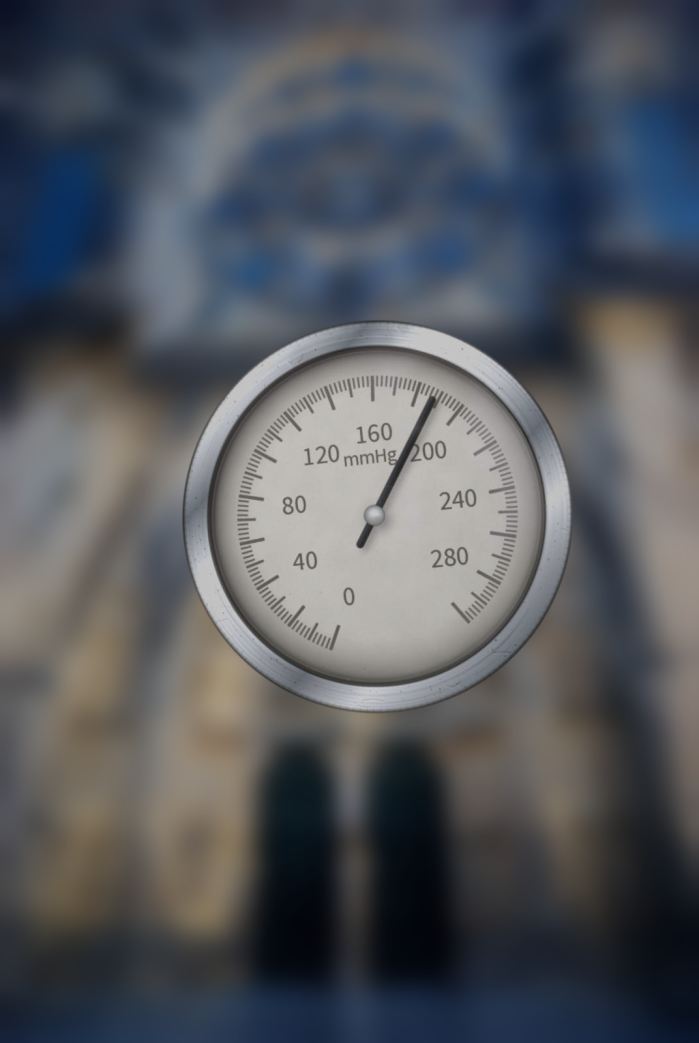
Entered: 188 mmHg
